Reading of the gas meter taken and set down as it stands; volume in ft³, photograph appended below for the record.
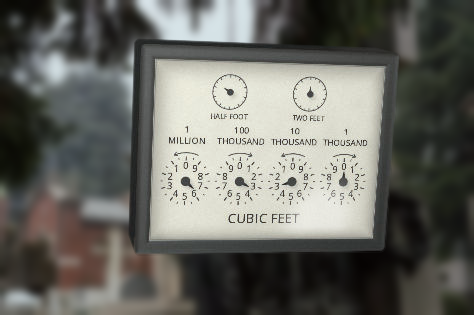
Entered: 633000 ft³
